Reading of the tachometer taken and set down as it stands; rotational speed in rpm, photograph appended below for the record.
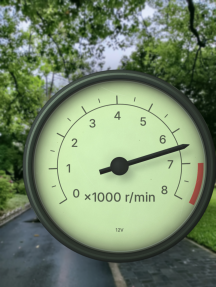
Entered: 6500 rpm
